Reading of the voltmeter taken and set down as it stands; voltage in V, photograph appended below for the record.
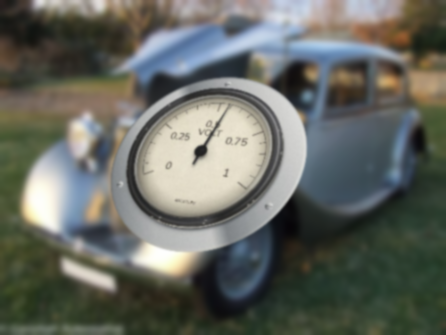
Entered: 0.55 V
